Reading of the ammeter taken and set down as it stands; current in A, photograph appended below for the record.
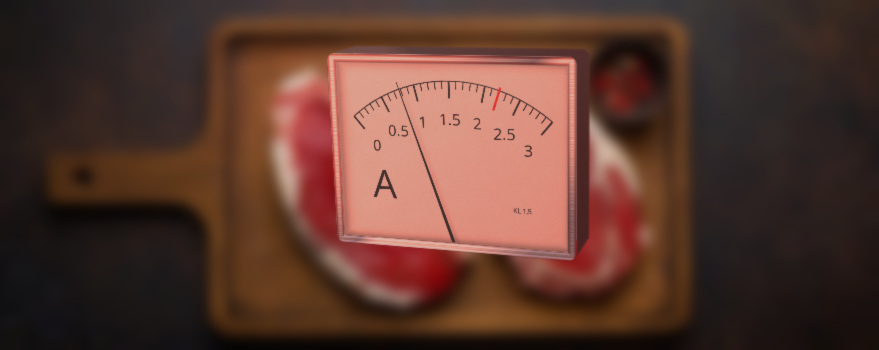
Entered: 0.8 A
